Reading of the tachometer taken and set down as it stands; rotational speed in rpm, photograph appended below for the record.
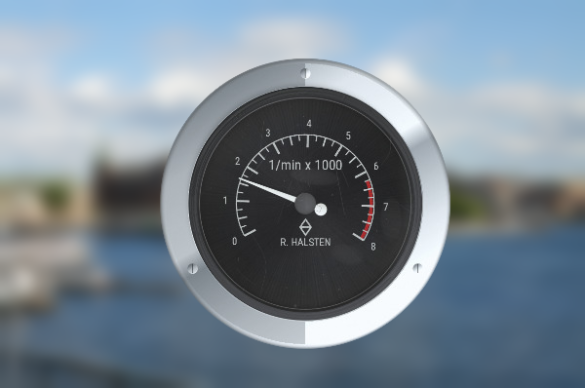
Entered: 1625 rpm
